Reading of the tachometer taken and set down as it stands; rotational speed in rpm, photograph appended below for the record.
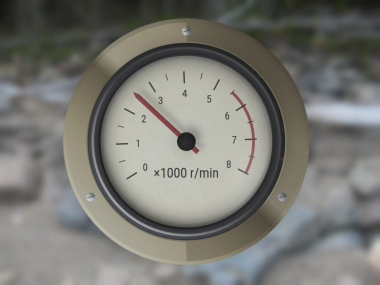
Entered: 2500 rpm
